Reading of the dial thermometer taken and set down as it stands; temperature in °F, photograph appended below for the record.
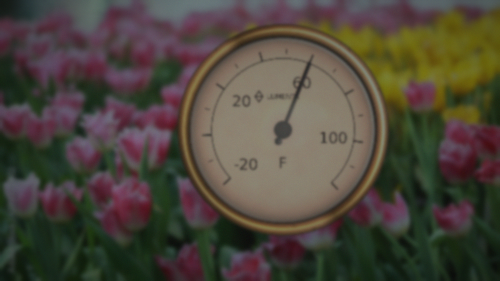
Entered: 60 °F
